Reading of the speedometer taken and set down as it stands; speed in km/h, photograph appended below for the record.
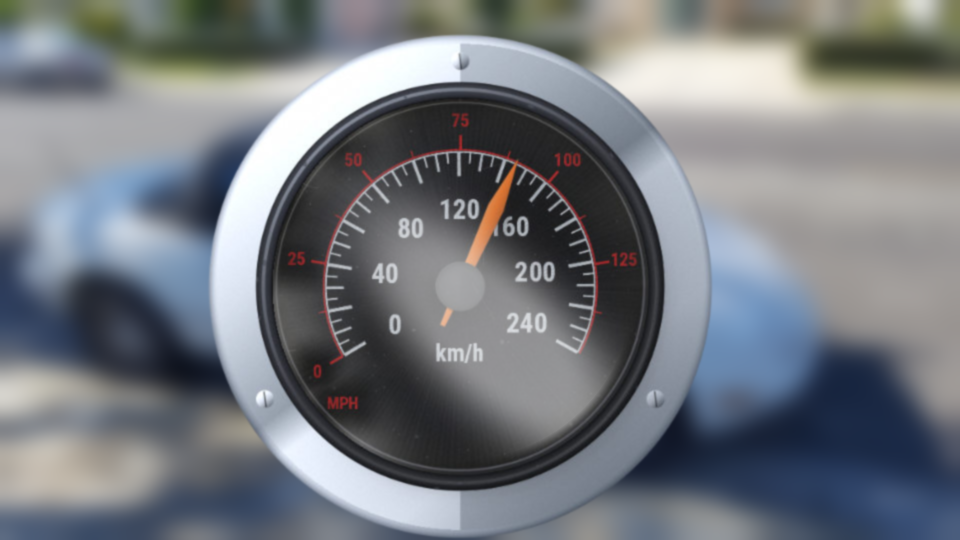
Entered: 145 km/h
